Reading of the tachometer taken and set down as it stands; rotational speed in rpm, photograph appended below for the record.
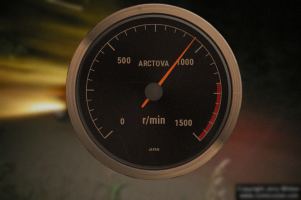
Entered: 950 rpm
